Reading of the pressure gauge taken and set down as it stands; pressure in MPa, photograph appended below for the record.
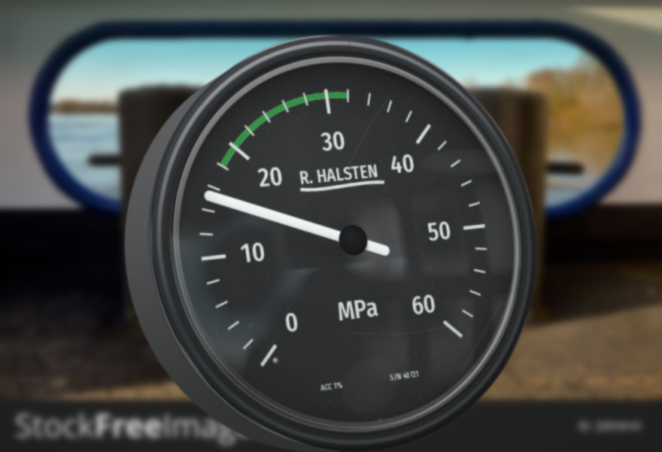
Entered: 15 MPa
